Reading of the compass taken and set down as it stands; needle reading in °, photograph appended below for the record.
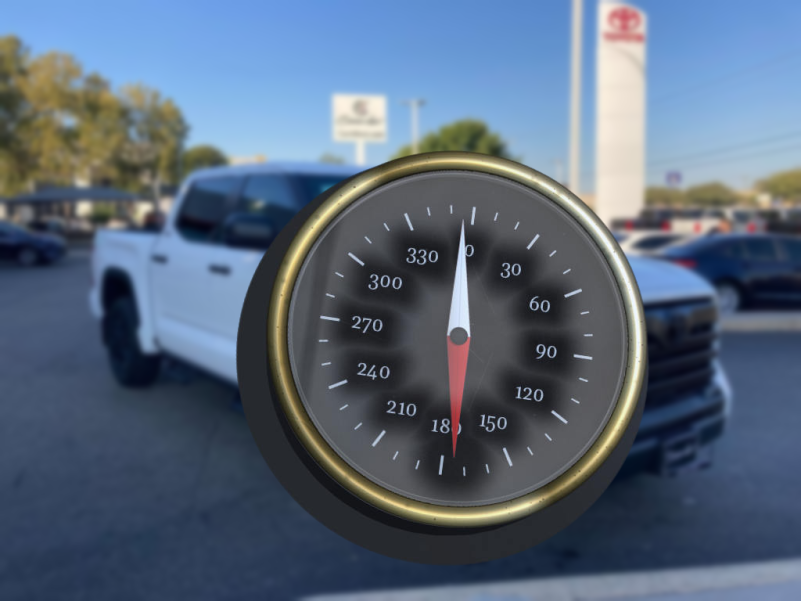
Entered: 175 °
